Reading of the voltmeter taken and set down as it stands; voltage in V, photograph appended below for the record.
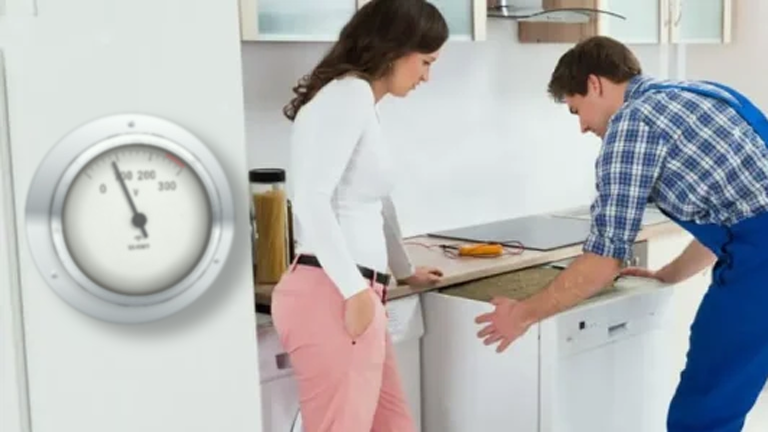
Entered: 80 V
